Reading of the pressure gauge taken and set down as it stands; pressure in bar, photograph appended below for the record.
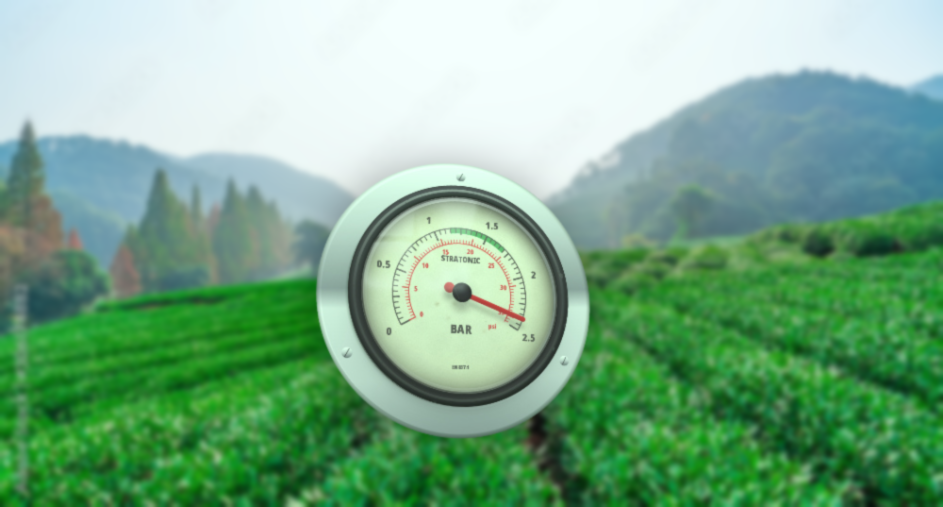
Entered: 2.4 bar
